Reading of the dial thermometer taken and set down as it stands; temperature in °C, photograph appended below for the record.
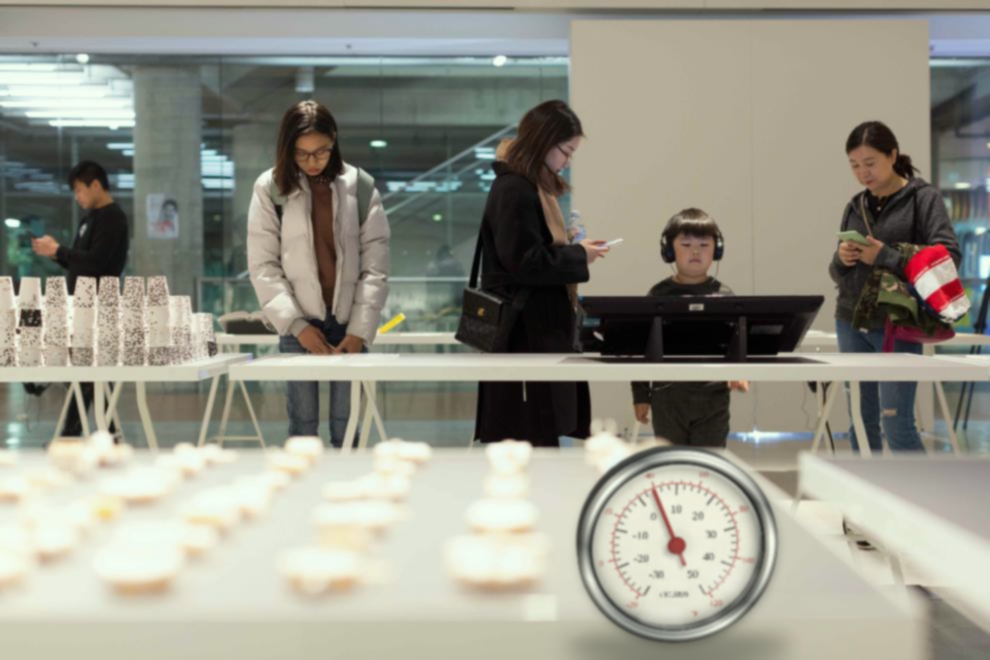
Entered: 4 °C
